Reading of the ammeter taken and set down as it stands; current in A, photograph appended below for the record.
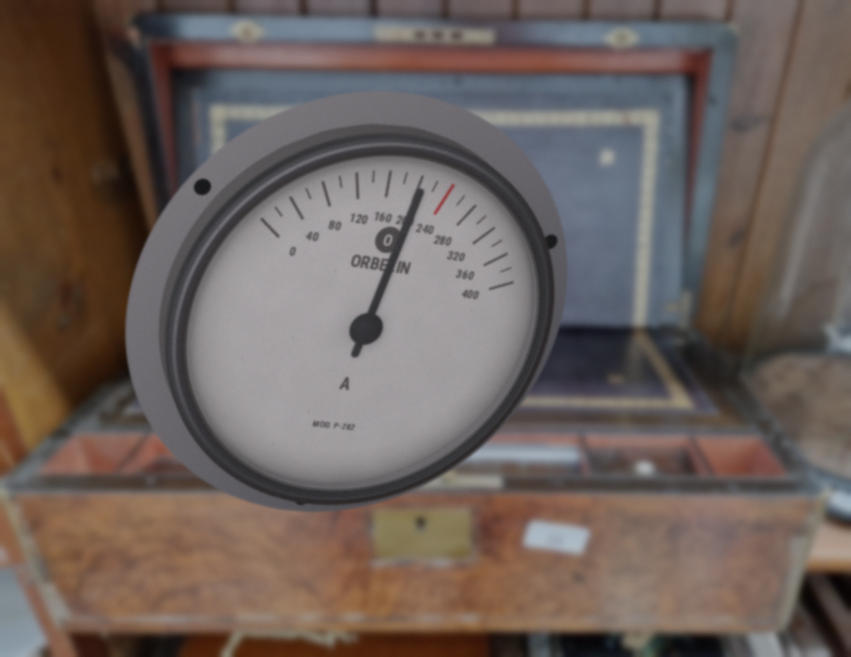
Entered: 200 A
